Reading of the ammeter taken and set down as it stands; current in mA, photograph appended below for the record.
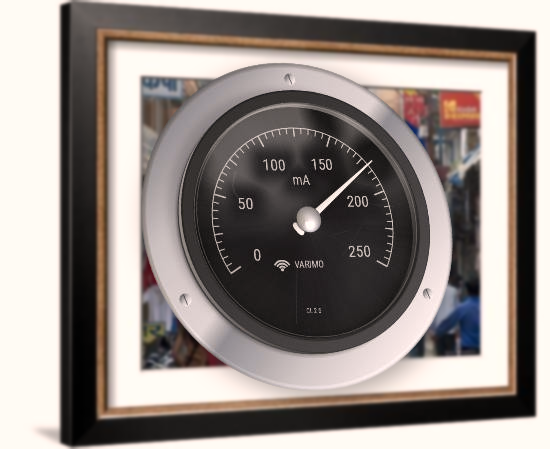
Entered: 180 mA
